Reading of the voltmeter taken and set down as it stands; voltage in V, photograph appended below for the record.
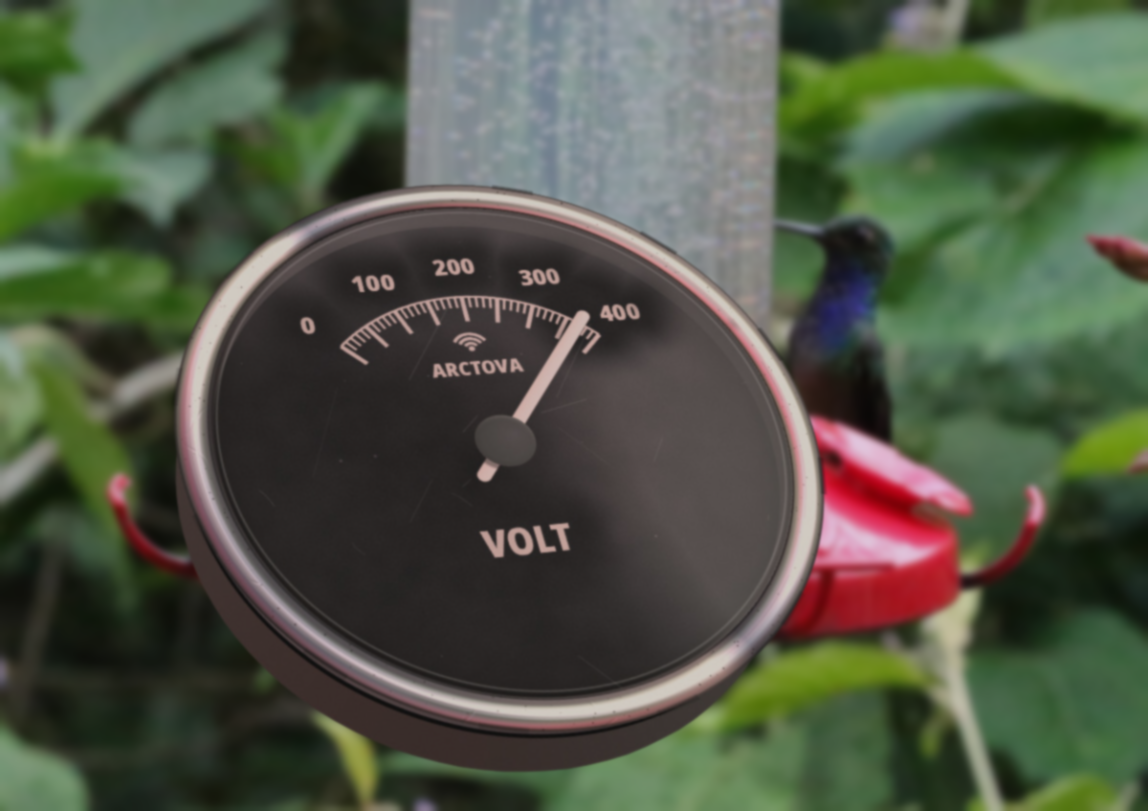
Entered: 370 V
